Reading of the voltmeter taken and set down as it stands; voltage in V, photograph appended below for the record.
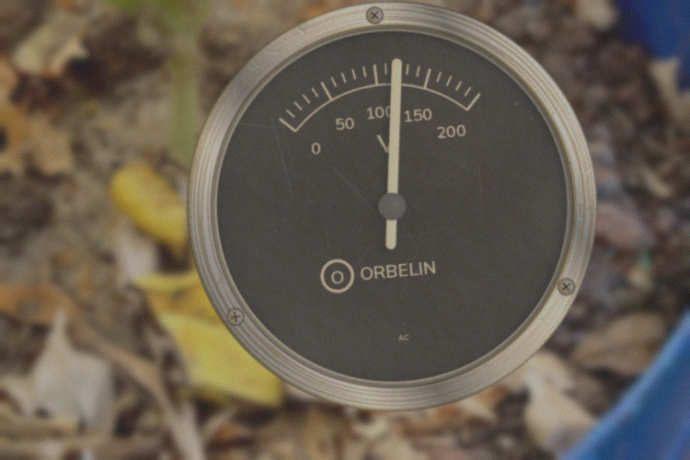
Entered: 120 V
